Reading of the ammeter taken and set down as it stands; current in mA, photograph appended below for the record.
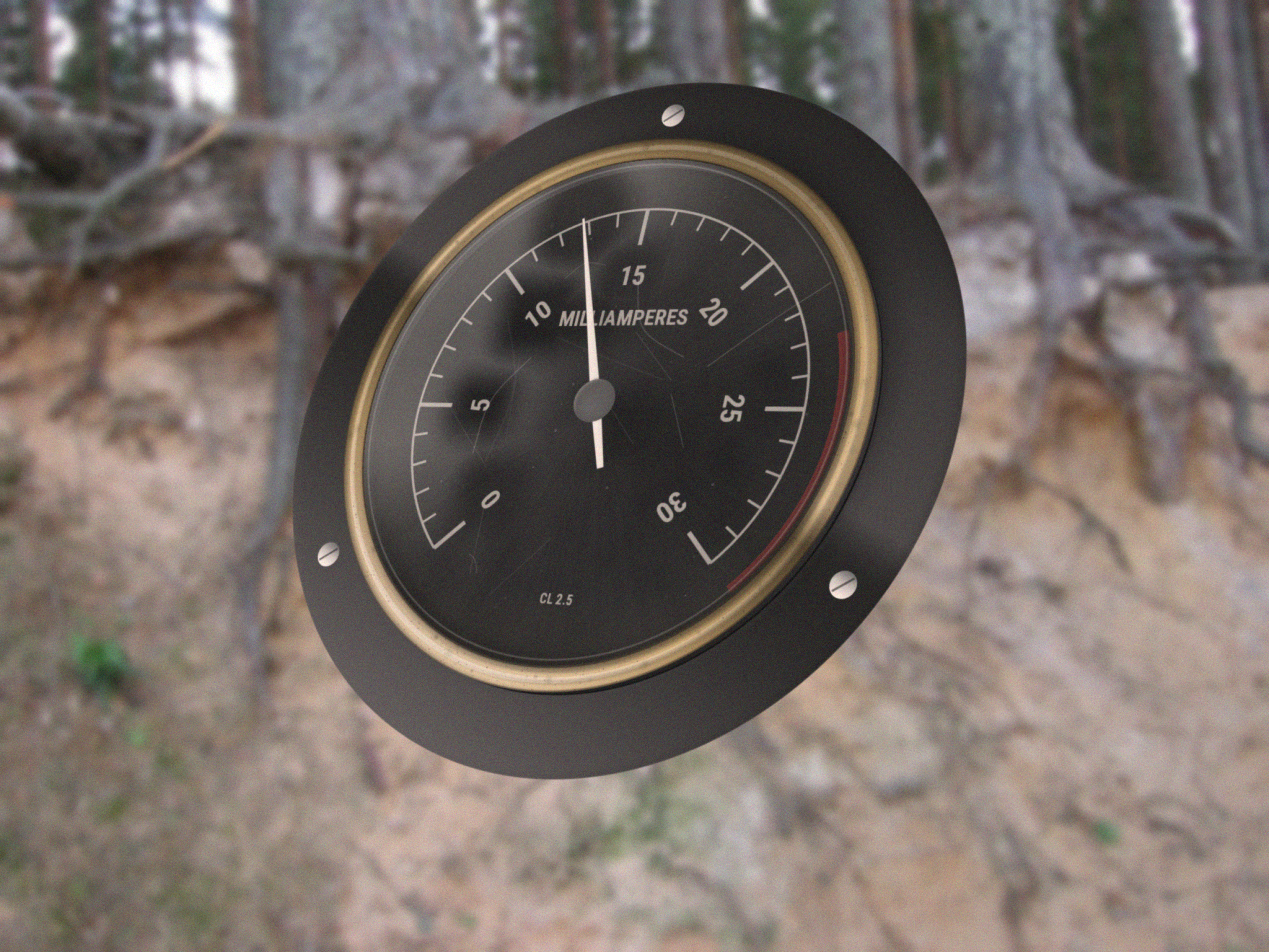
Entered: 13 mA
